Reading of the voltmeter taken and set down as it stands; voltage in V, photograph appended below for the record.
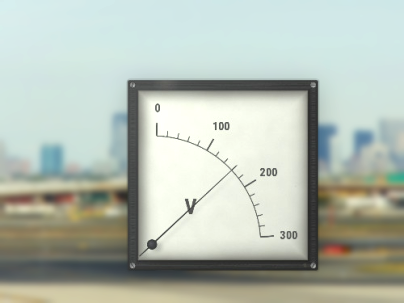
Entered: 160 V
